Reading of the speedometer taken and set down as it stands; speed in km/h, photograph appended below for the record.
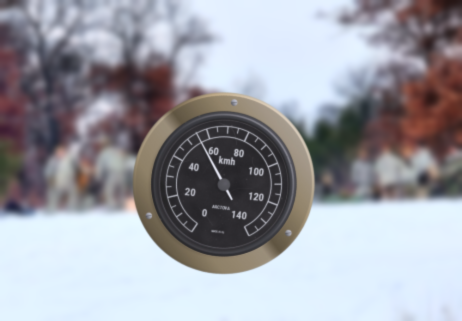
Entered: 55 km/h
